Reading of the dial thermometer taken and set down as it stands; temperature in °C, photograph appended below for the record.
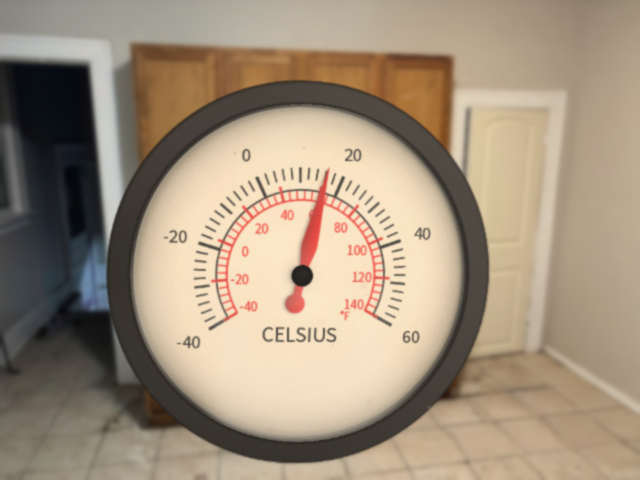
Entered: 16 °C
